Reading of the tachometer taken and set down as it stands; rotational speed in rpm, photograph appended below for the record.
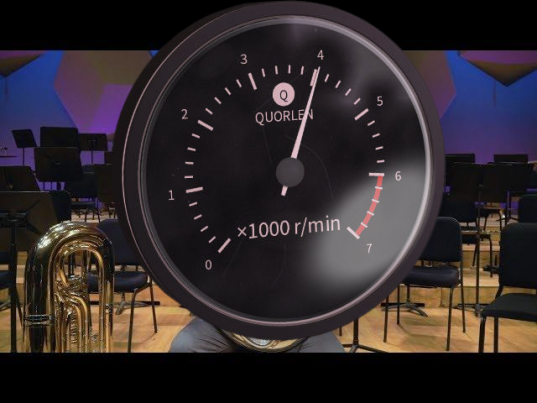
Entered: 4000 rpm
